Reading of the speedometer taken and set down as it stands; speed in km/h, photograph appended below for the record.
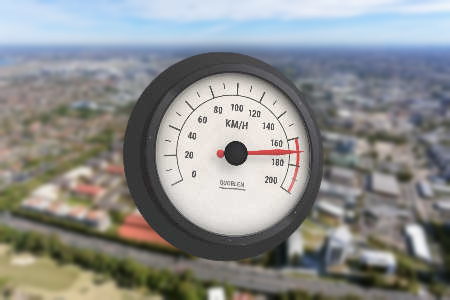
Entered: 170 km/h
